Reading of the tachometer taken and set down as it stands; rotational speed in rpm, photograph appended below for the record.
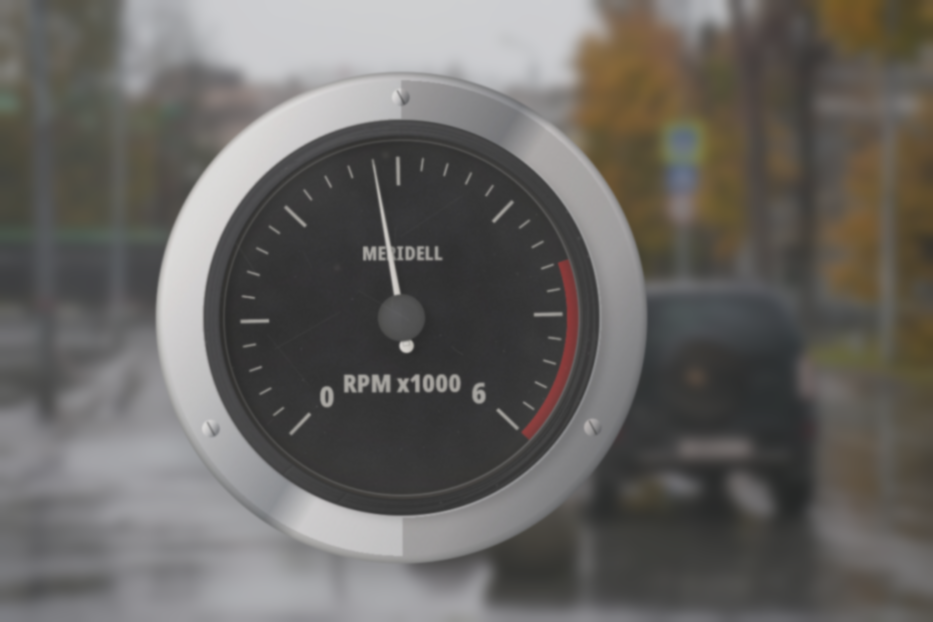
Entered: 2800 rpm
